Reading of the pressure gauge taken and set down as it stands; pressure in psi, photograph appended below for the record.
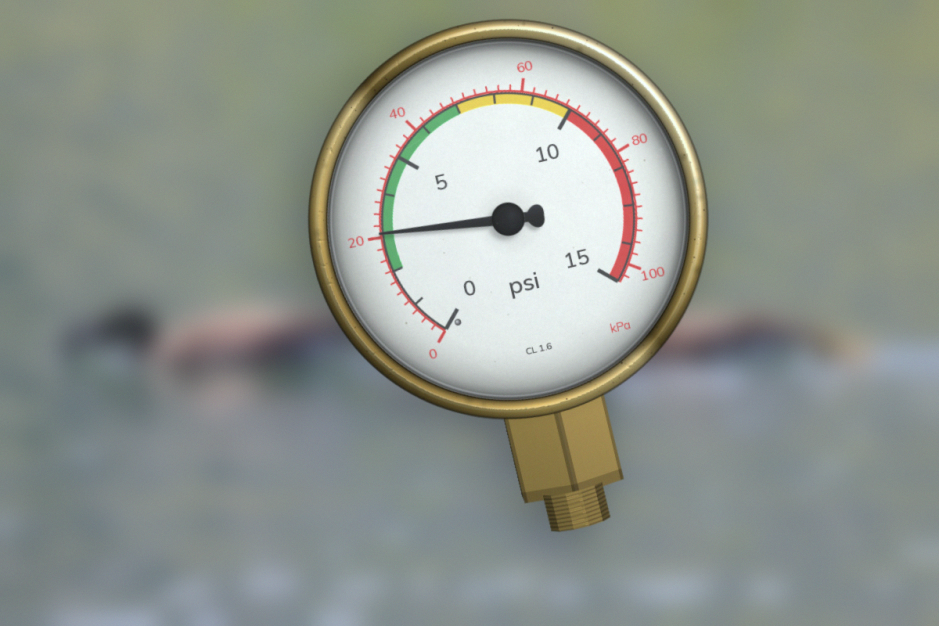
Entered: 3 psi
